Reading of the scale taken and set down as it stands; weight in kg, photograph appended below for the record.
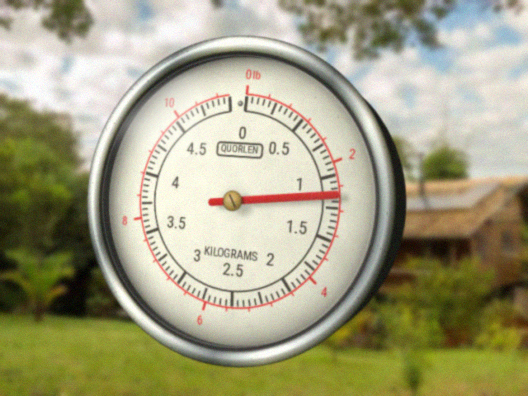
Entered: 1.15 kg
